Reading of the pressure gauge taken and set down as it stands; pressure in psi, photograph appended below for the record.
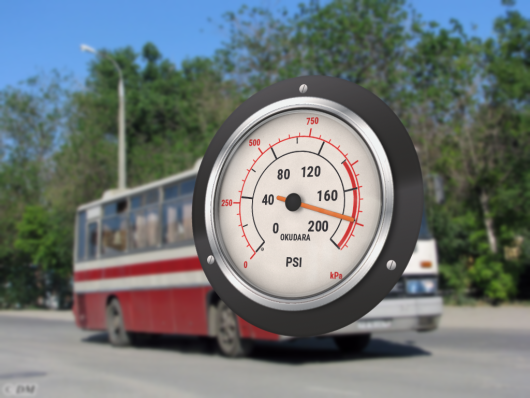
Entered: 180 psi
